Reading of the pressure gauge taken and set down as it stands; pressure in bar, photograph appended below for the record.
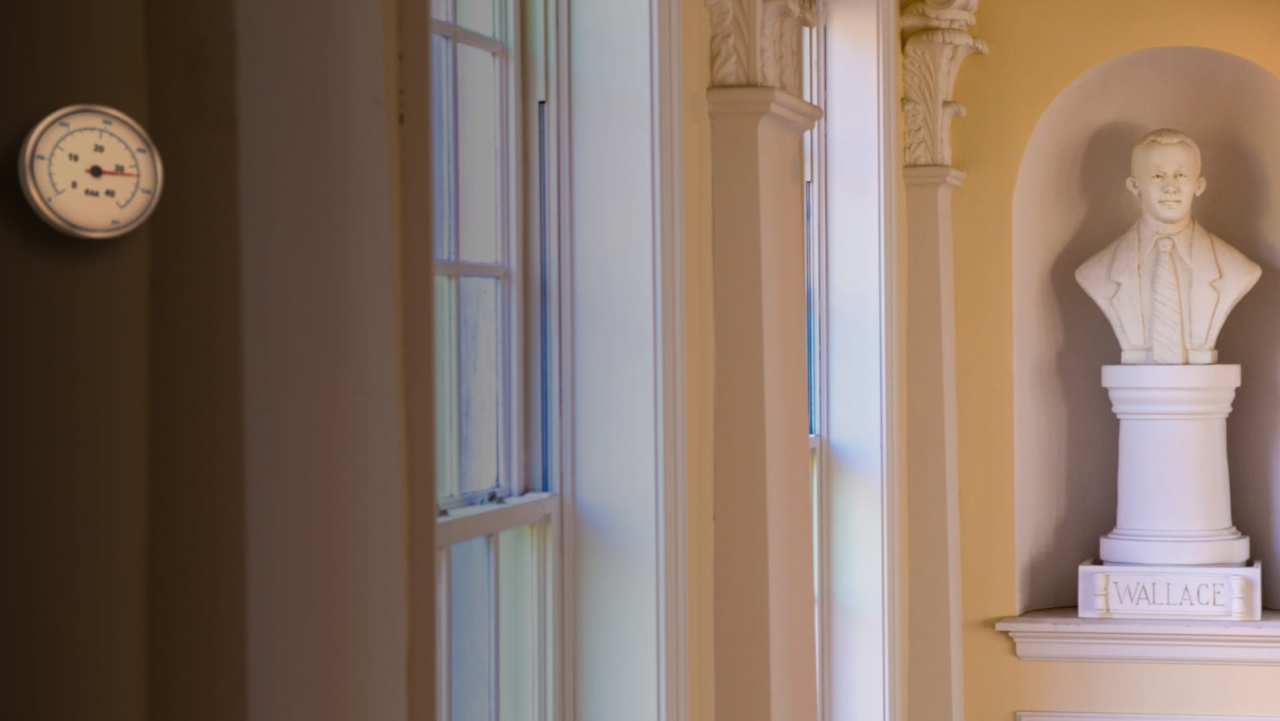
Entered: 32 bar
